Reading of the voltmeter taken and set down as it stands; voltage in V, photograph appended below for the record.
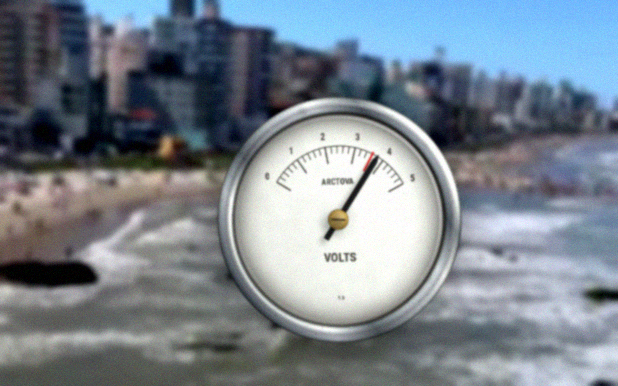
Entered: 3.8 V
